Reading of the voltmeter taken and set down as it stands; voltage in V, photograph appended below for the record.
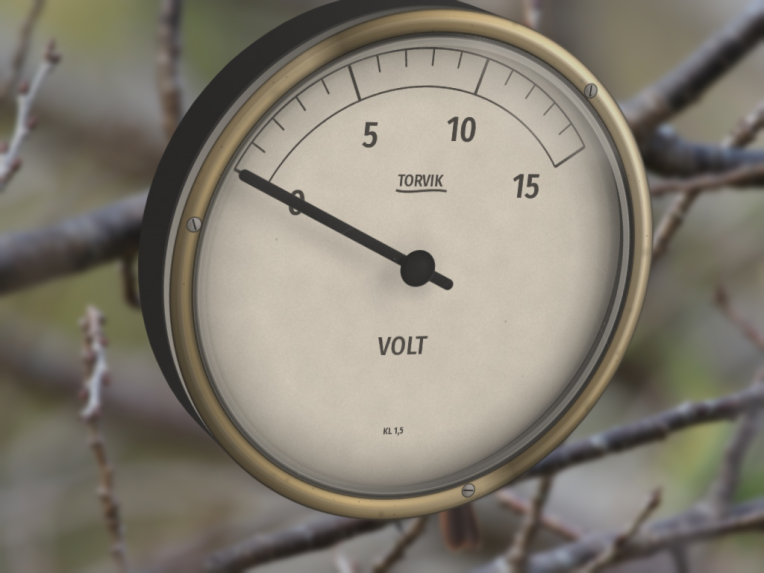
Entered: 0 V
